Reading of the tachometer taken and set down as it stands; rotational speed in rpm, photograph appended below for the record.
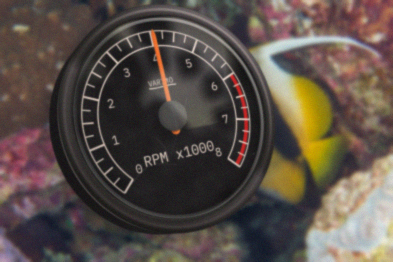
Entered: 4000 rpm
